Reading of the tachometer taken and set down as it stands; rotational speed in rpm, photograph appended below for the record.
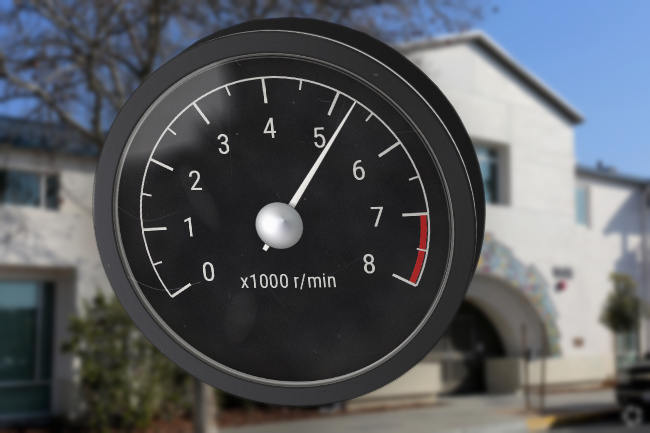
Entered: 5250 rpm
